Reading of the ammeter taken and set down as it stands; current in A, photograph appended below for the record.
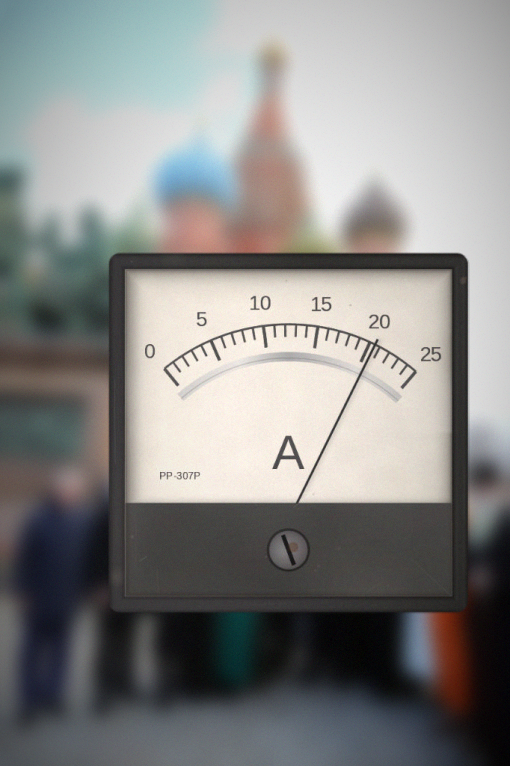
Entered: 20.5 A
